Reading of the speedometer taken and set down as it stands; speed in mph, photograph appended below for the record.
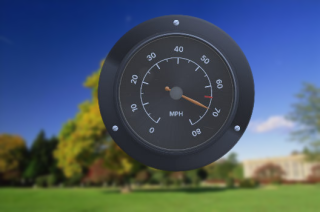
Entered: 70 mph
